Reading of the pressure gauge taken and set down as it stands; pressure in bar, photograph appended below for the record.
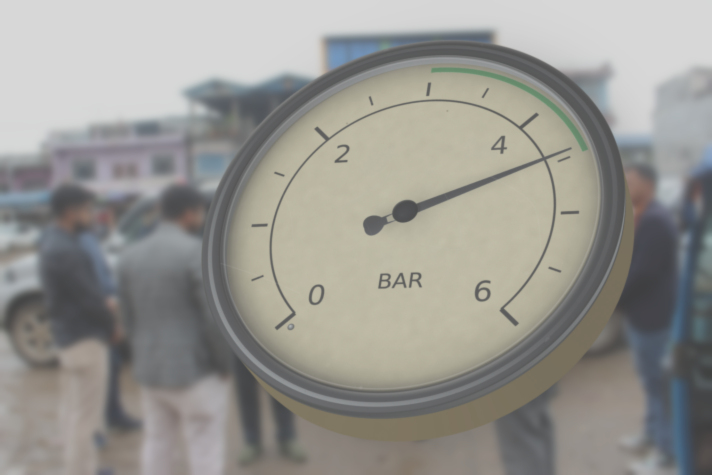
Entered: 4.5 bar
